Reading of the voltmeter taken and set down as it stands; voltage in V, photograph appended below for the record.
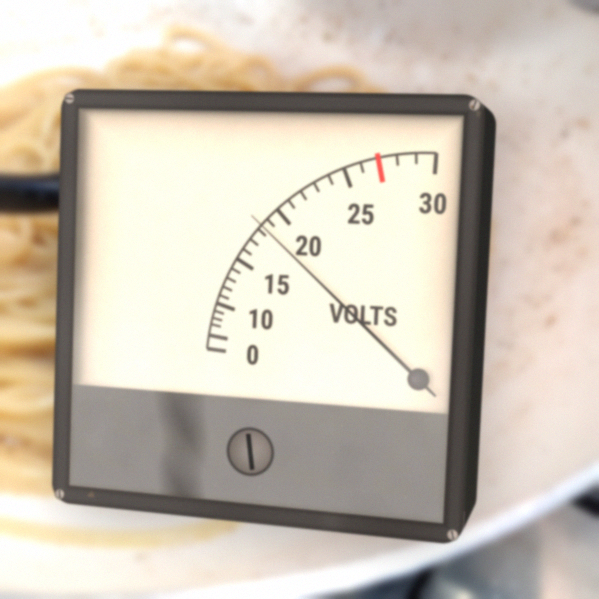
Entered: 18.5 V
